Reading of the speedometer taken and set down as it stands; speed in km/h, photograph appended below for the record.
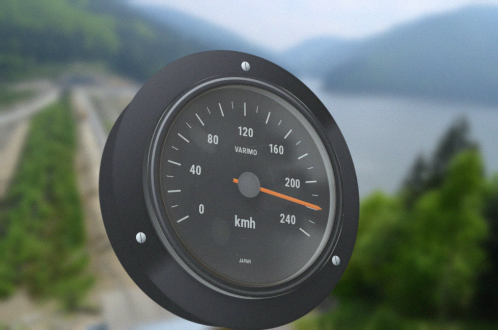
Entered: 220 km/h
